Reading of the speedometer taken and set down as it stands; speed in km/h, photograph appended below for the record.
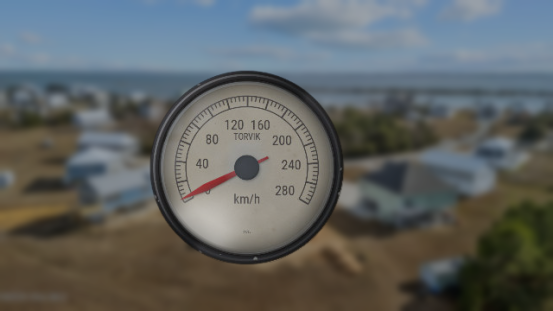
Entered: 4 km/h
